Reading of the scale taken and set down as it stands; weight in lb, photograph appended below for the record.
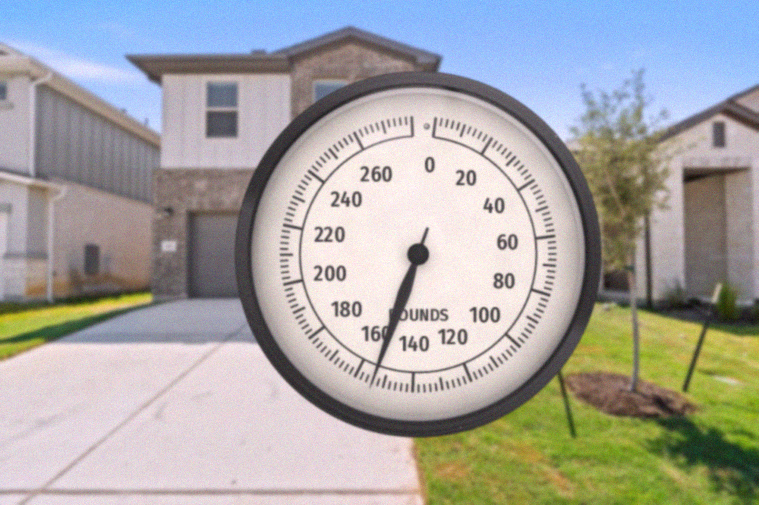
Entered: 154 lb
